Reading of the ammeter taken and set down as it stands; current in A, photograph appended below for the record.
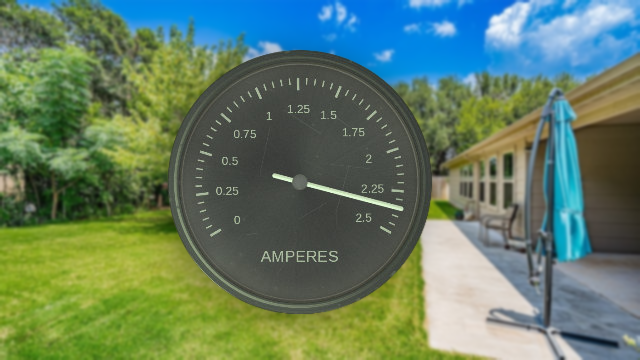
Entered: 2.35 A
